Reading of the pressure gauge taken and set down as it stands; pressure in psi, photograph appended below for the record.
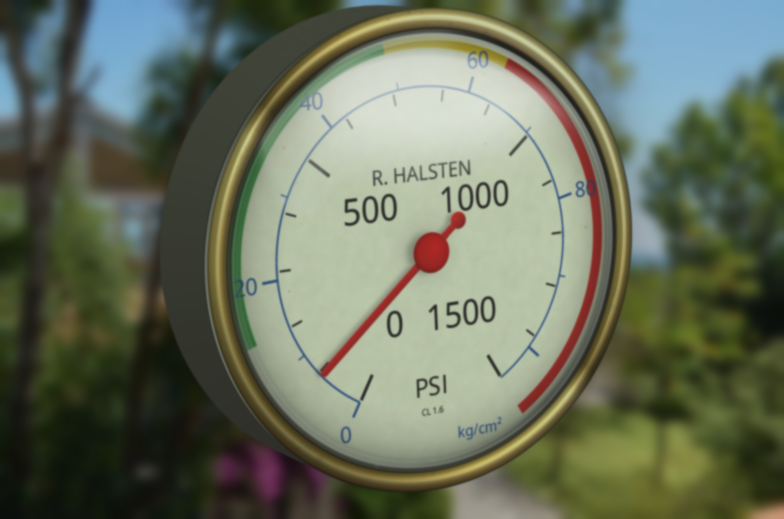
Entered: 100 psi
